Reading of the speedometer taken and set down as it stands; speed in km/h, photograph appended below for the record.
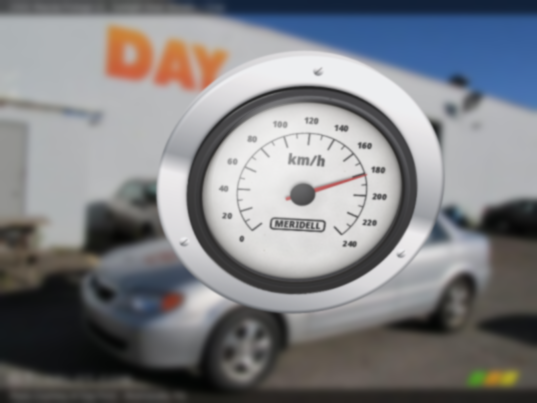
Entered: 180 km/h
